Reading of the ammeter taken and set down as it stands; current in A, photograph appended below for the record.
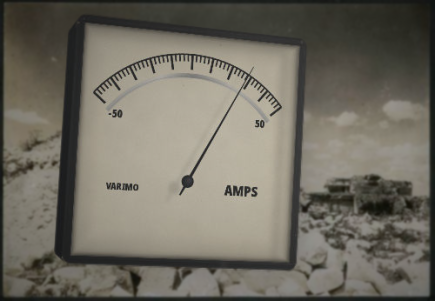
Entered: 28 A
